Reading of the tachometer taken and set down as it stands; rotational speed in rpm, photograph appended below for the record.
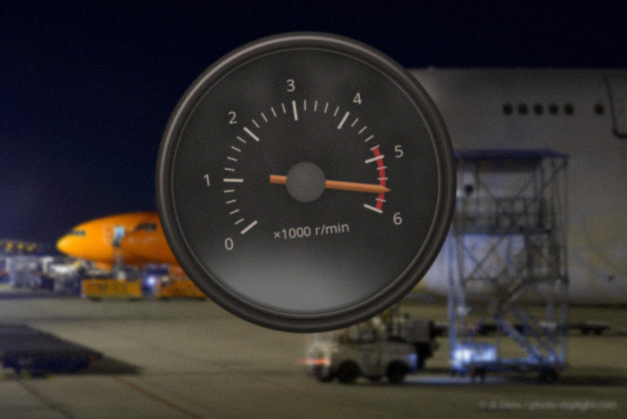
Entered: 5600 rpm
